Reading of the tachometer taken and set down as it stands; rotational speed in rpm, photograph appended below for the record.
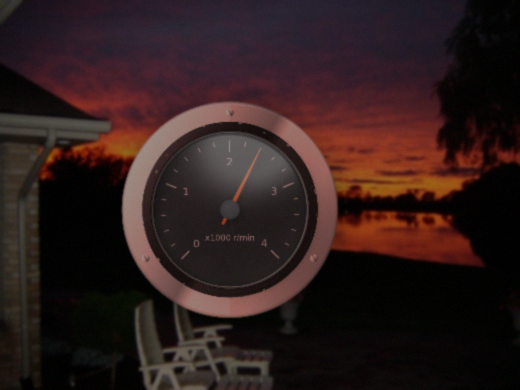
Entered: 2400 rpm
